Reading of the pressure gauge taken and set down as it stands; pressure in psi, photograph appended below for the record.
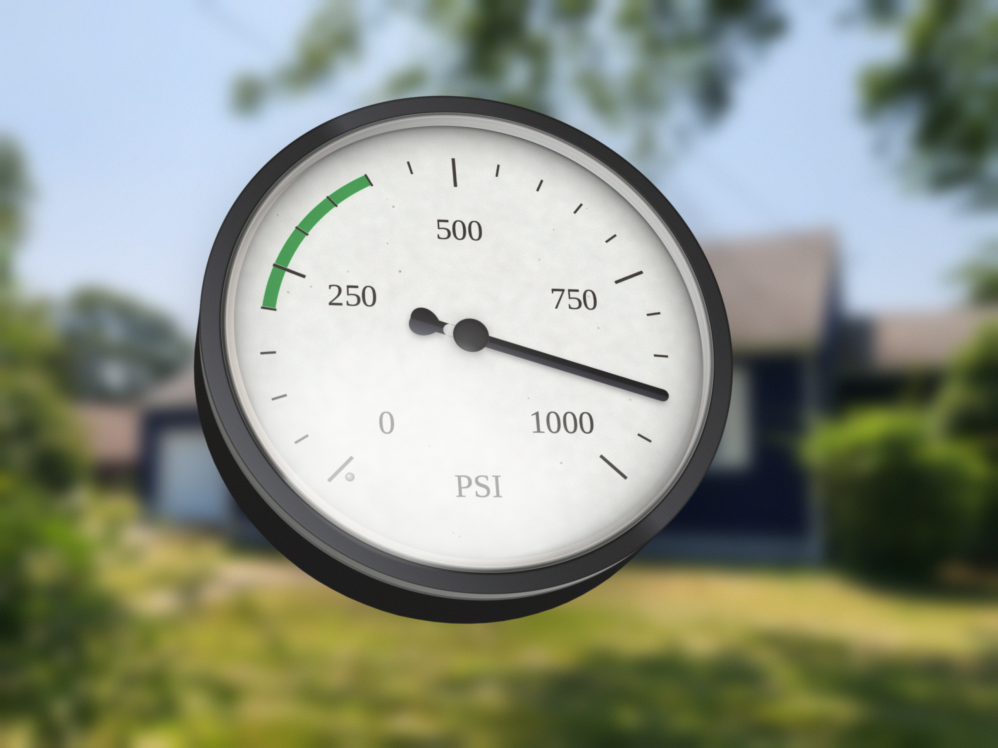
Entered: 900 psi
